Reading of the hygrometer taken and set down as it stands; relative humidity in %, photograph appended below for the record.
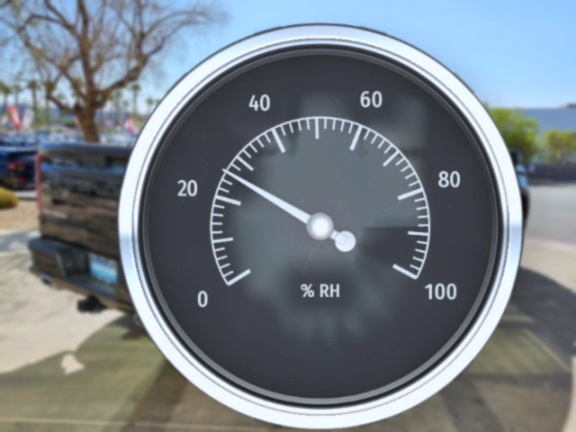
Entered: 26 %
